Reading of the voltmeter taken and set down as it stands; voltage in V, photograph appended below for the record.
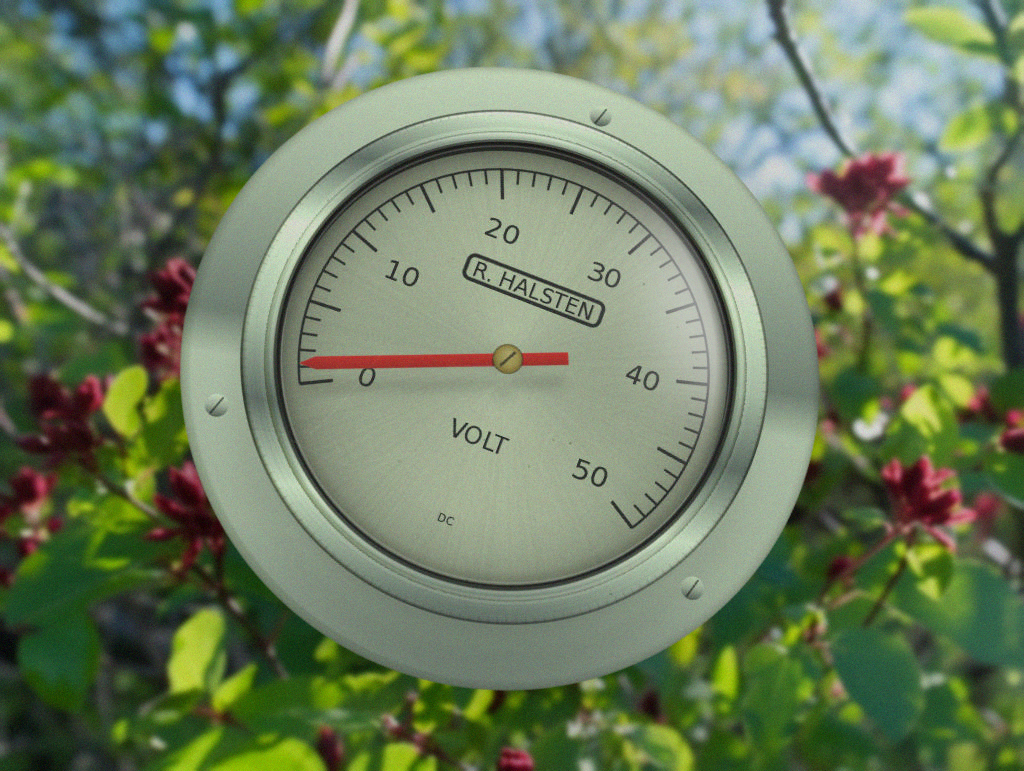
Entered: 1 V
